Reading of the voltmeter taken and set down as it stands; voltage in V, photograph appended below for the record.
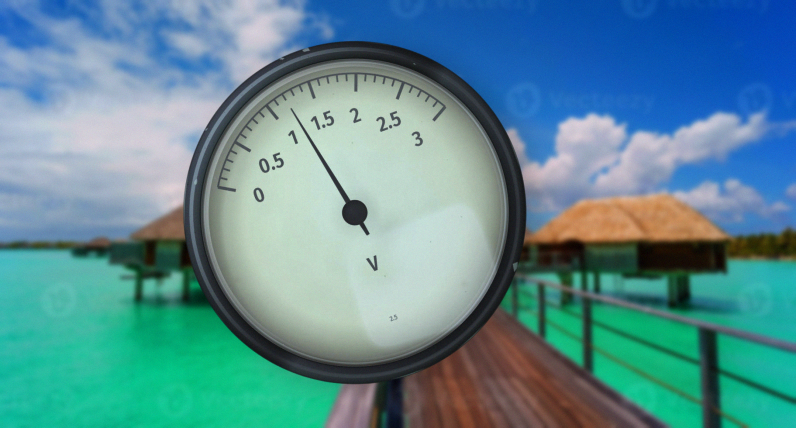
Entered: 1.2 V
